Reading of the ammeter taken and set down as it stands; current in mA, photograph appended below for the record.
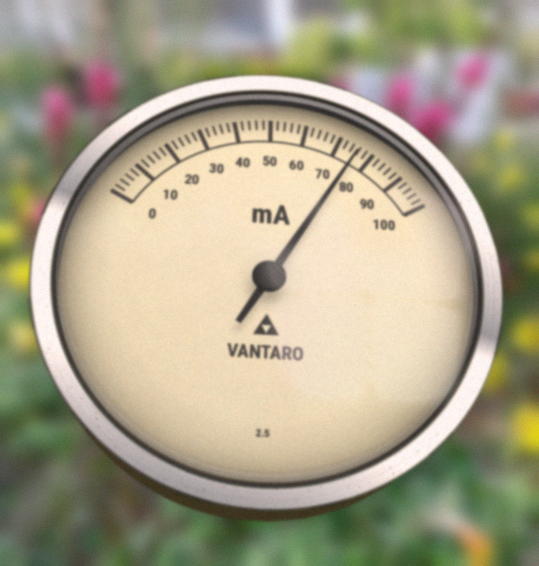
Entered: 76 mA
